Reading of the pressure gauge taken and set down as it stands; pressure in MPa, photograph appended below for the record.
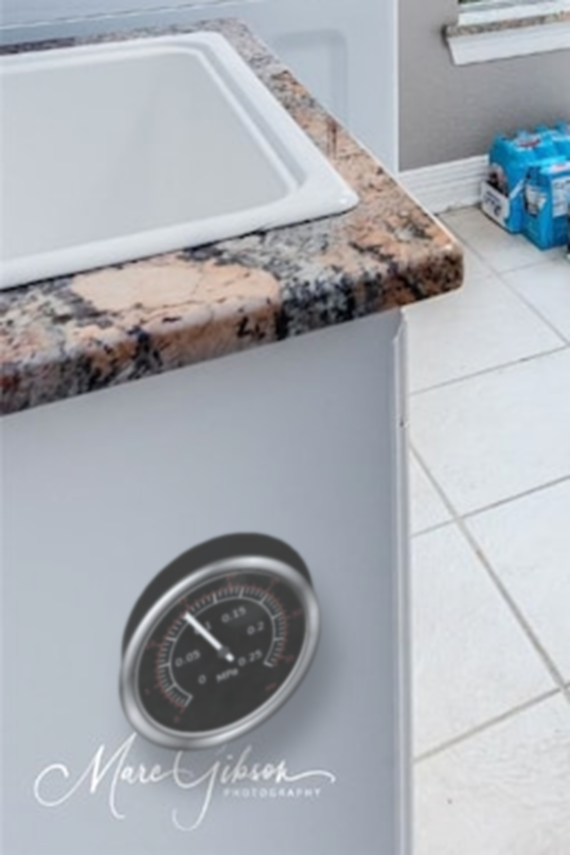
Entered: 0.1 MPa
